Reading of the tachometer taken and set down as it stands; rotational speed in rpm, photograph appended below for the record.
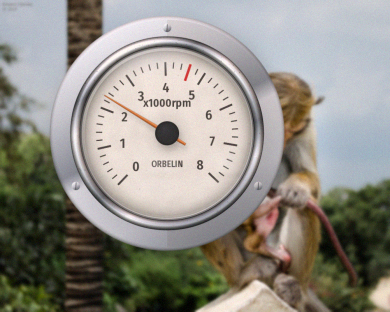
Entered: 2300 rpm
